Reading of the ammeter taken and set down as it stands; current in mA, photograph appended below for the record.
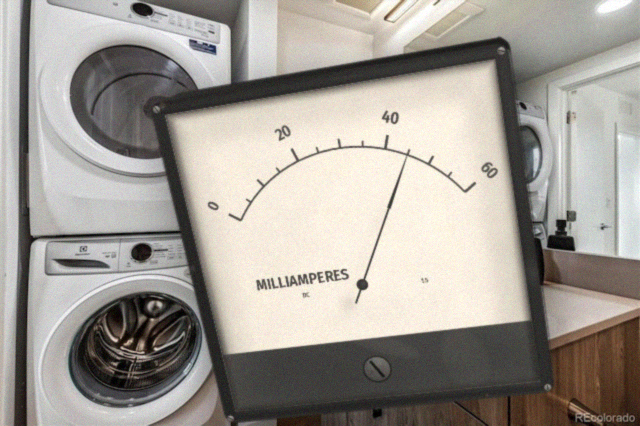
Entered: 45 mA
